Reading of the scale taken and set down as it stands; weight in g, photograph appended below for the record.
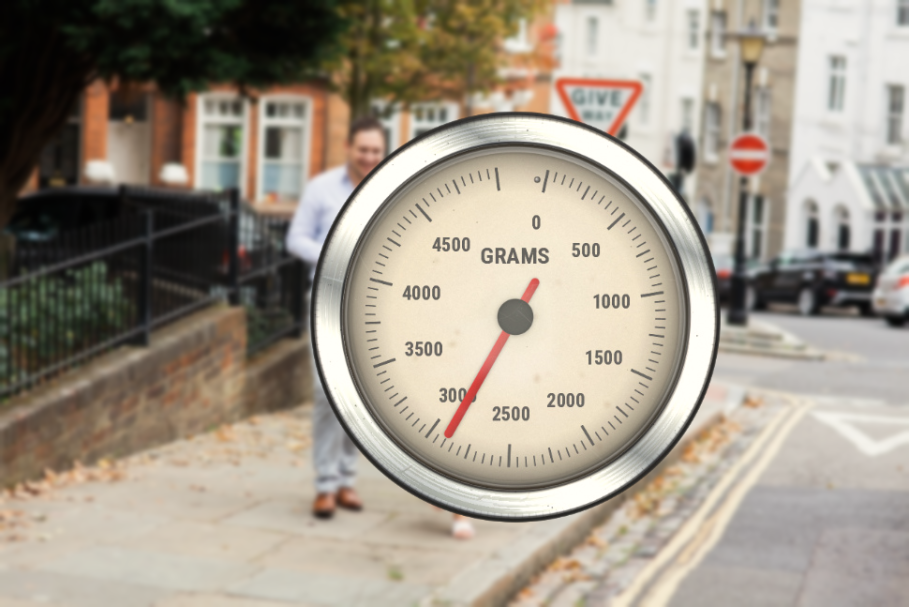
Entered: 2900 g
